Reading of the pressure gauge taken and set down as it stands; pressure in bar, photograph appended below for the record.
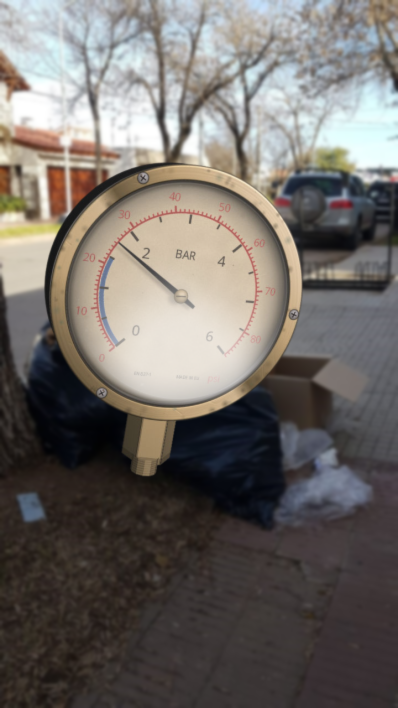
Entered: 1.75 bar
